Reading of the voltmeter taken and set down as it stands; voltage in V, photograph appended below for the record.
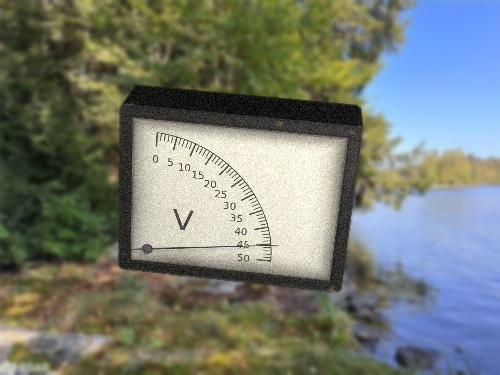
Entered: 45 V
